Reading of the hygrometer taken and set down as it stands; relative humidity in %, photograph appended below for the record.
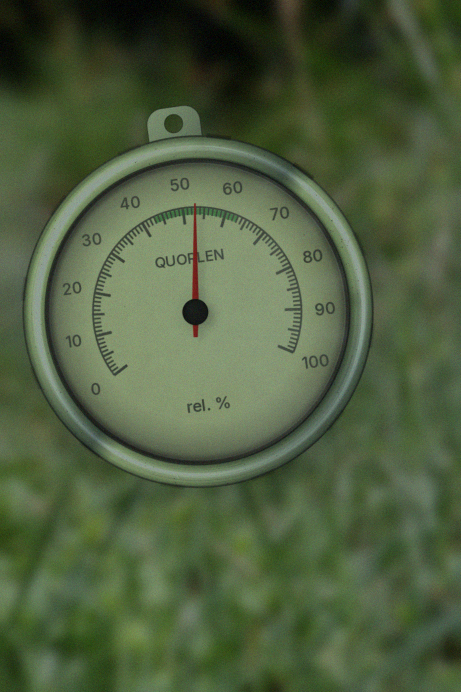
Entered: 53 %
